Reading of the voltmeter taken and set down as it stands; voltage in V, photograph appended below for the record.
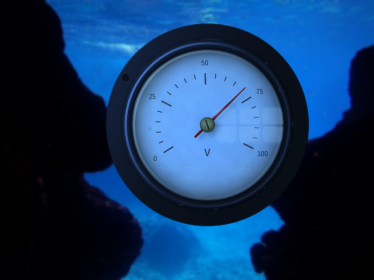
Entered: 70 V
